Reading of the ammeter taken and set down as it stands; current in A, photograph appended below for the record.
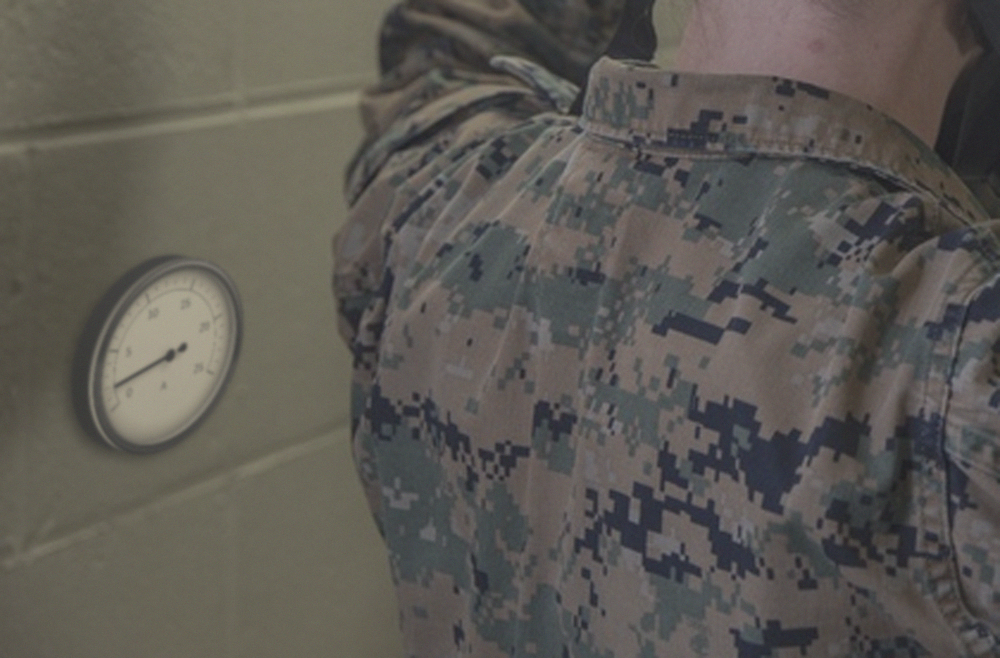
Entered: 2 A
